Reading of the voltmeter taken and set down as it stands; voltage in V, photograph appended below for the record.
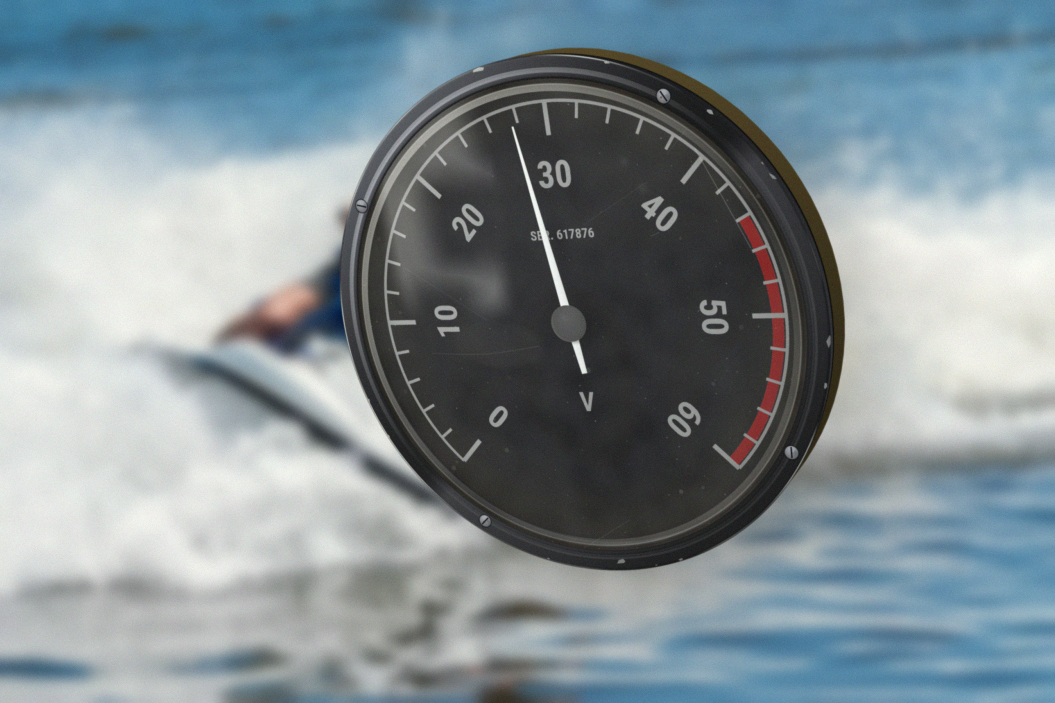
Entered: 28 V
